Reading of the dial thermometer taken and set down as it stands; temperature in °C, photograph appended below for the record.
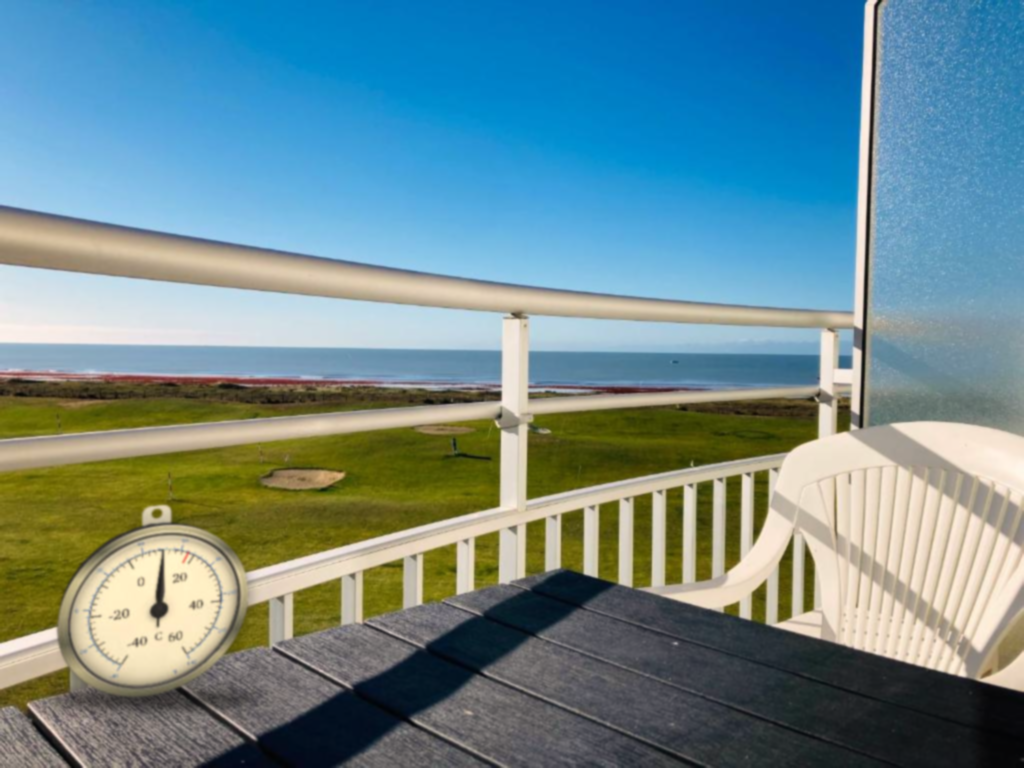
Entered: 10 °C
